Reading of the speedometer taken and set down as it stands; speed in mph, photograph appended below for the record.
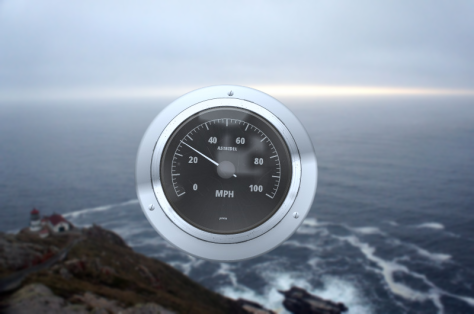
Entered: 26 mph
